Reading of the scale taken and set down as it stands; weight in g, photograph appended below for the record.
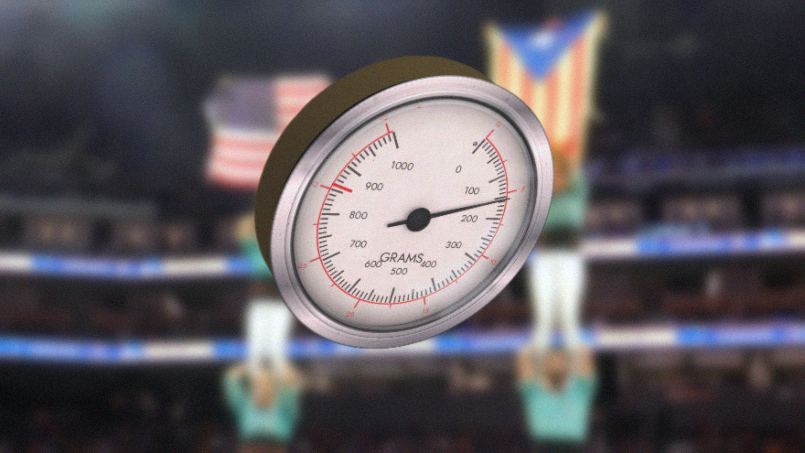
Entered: 150 g
